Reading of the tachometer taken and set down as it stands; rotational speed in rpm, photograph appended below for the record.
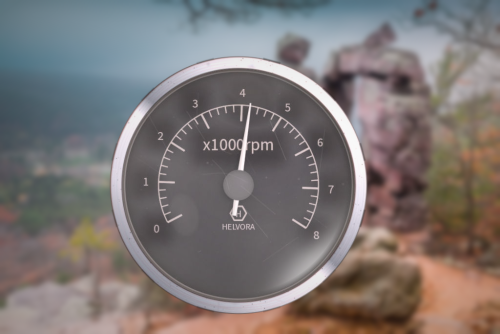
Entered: 4200 rpm
